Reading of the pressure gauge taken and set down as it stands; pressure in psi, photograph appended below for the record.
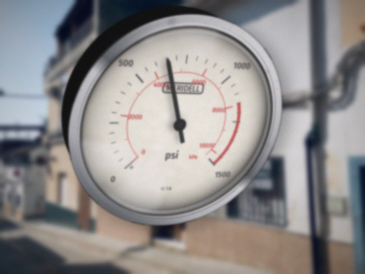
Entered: 650 psi
